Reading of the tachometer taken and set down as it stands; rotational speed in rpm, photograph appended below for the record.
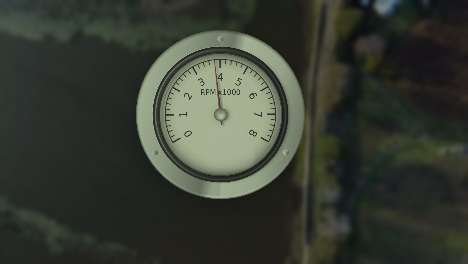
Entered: 3800 rpm
